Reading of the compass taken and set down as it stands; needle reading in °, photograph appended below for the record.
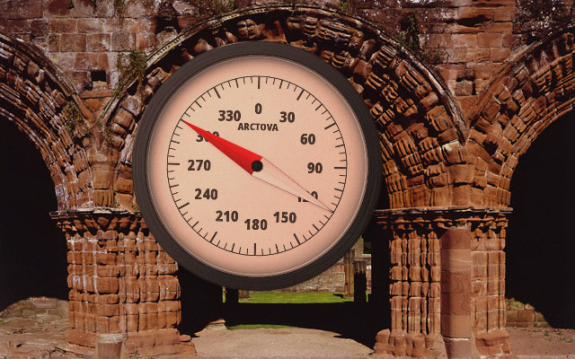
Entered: 300 °
